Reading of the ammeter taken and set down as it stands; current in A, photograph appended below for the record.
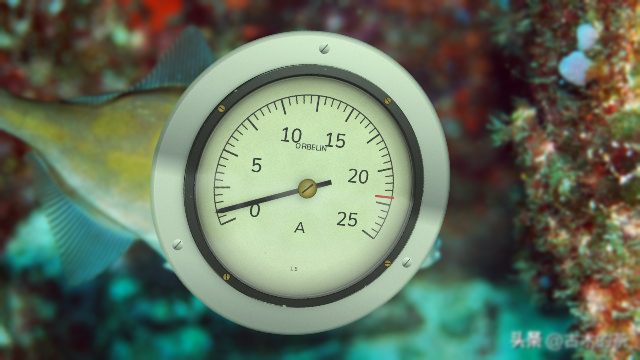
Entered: 1 A
